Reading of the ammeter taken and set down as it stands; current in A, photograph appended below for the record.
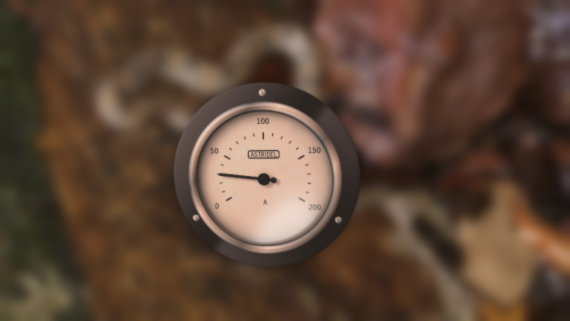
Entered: 30 A
